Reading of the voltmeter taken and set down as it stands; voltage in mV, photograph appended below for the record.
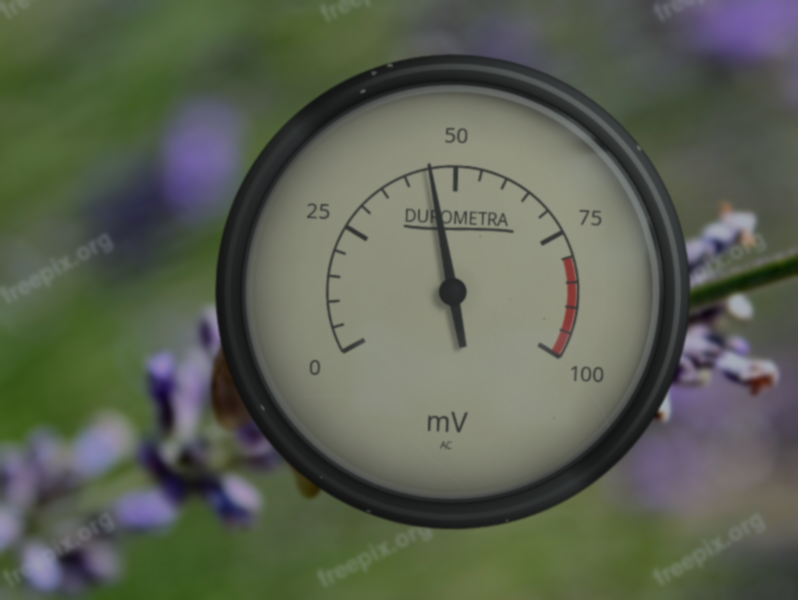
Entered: 45 mV
